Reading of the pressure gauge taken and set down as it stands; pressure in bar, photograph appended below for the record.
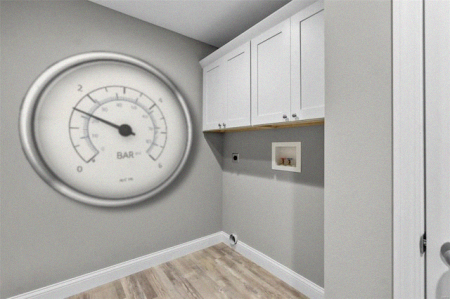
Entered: 1.5 bar
